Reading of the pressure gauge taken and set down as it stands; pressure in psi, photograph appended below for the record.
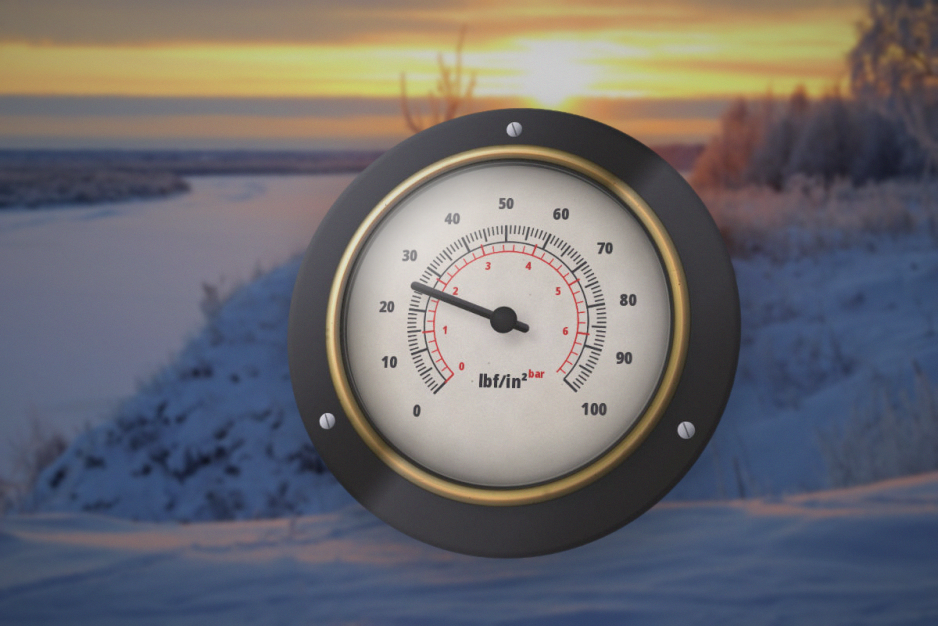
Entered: 25 psi
